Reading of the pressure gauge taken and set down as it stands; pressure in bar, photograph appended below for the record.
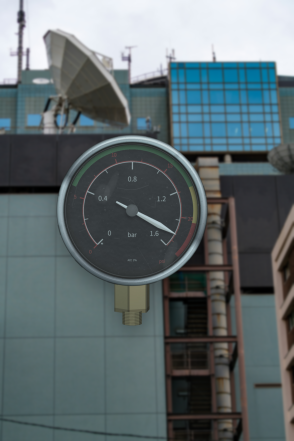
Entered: 1.5 bar
